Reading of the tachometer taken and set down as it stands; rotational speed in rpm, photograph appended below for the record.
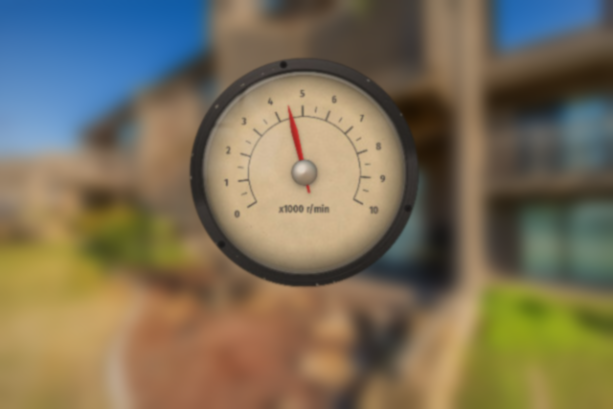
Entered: 4500 rpm
